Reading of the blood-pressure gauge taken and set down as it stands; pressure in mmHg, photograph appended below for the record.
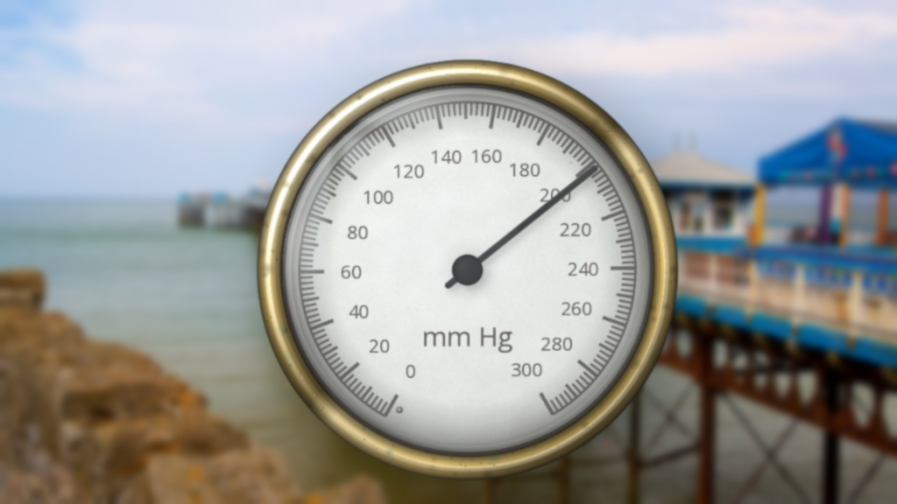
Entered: 202 mmHg
